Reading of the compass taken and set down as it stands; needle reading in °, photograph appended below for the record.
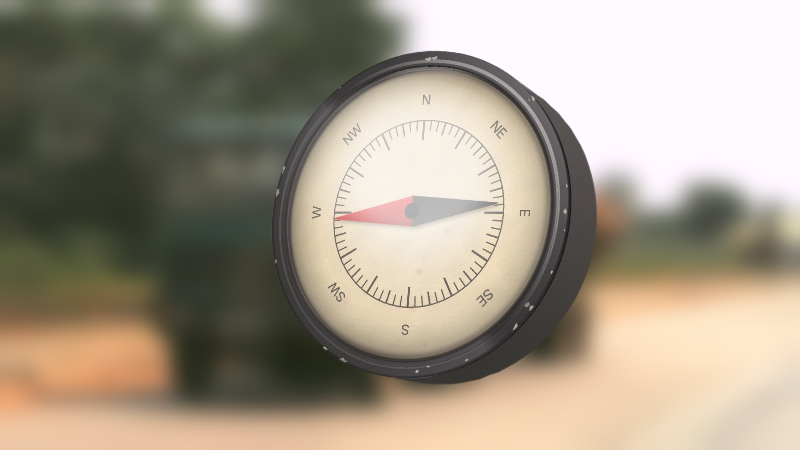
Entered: 265 °
